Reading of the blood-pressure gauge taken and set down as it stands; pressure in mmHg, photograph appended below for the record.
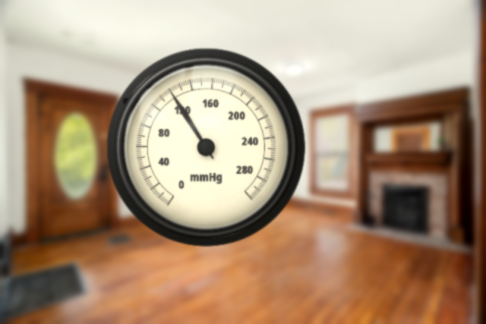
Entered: 120 mmHg
